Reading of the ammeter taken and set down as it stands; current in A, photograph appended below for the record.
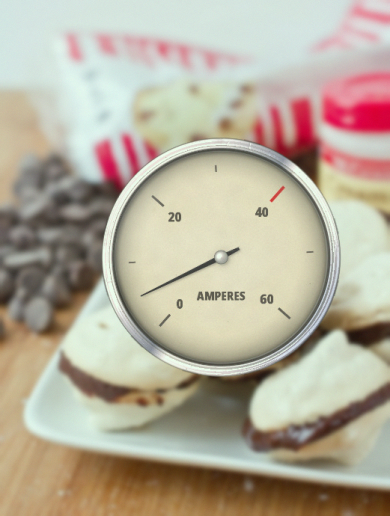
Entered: 5 A
